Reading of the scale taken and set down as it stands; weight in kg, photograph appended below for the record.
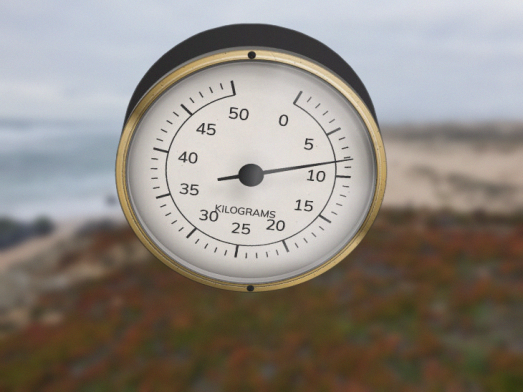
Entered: 8 kg
